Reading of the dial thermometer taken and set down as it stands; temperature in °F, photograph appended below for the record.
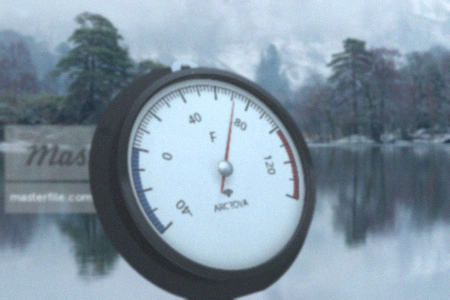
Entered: 70 °F
